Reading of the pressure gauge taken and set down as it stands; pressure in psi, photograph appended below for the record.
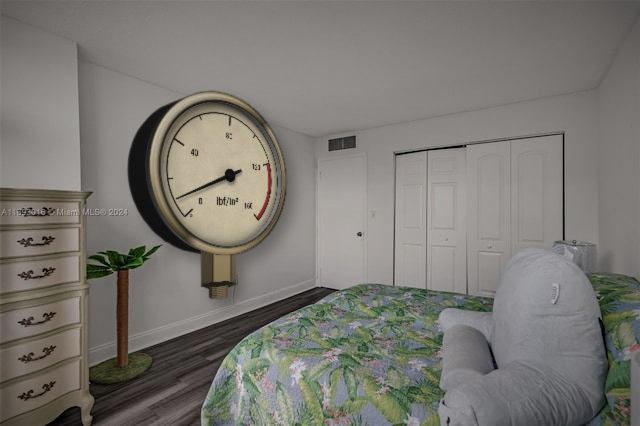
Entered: 10 psi
